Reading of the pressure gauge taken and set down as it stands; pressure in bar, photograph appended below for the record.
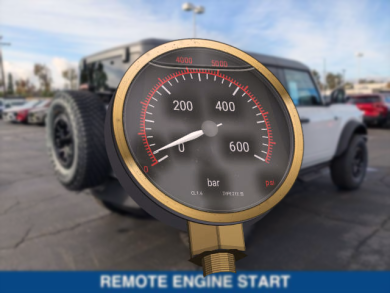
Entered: 20 bar
